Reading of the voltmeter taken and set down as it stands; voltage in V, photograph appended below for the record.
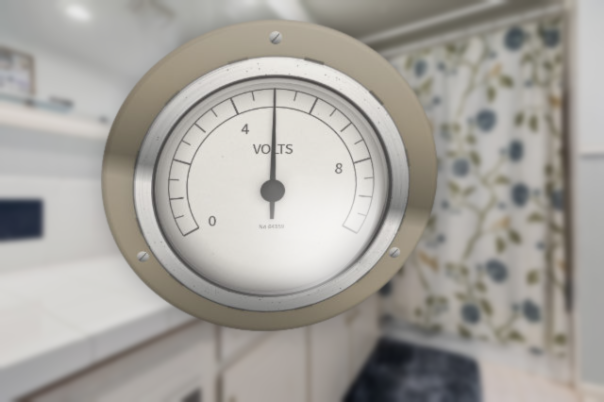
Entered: 5 V
